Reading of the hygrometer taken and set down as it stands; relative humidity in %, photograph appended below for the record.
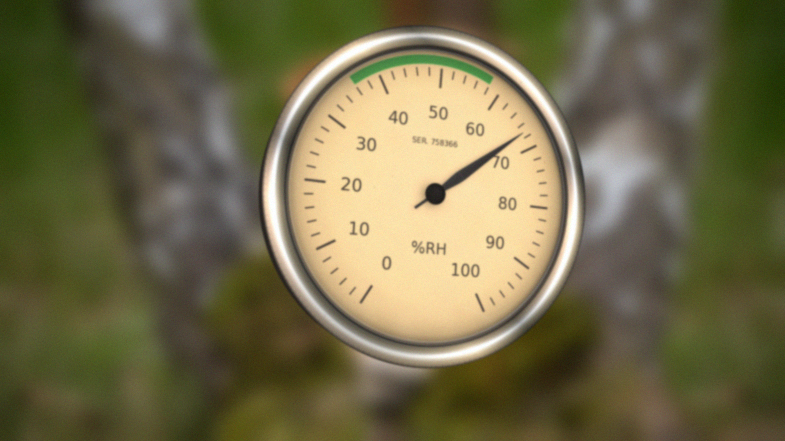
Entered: 67 %
